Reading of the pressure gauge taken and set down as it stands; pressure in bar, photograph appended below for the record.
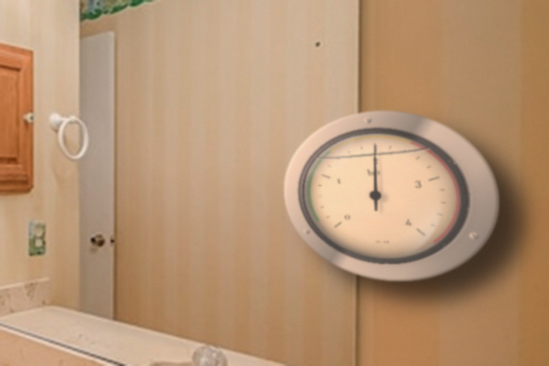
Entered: 2 bar
